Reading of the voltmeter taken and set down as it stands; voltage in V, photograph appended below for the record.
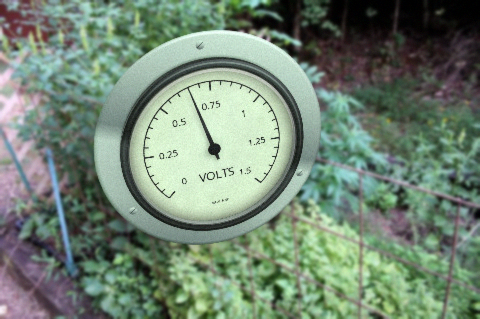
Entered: 0.65 V
